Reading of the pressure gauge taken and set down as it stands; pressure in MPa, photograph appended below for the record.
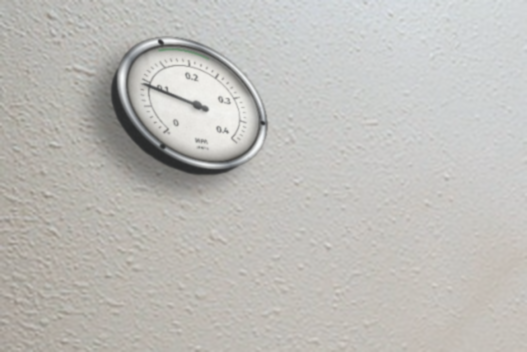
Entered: 0.09 MPa
